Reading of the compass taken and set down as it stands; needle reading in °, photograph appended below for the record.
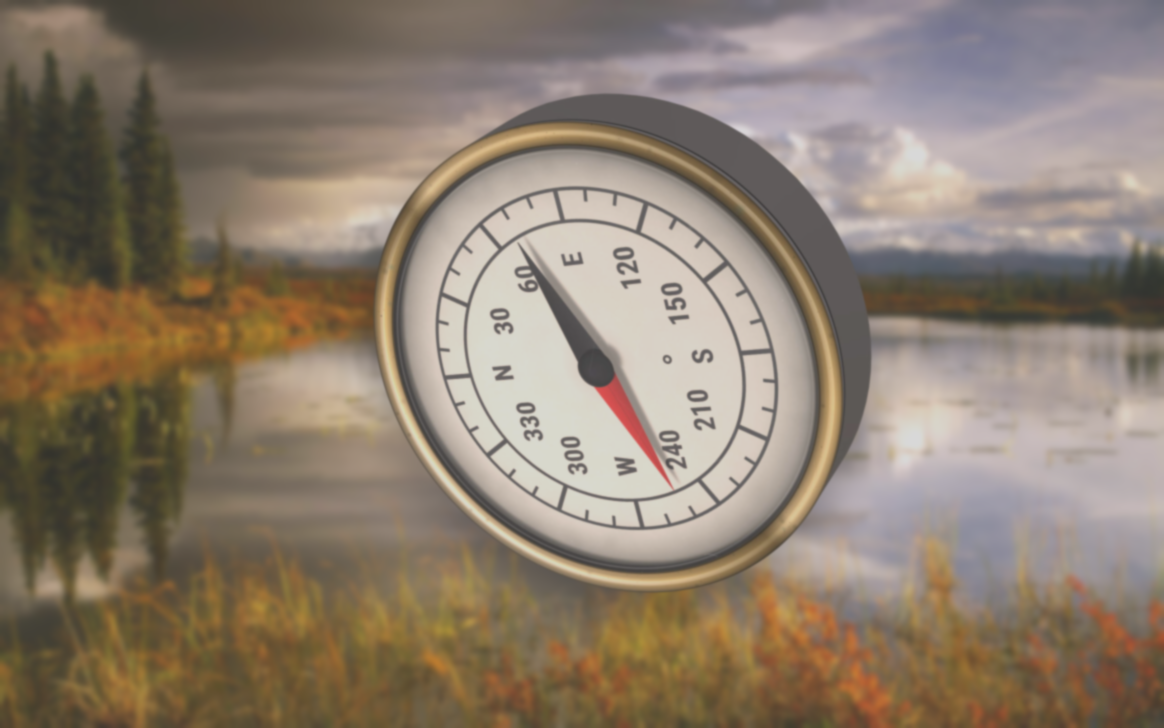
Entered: 250 °
